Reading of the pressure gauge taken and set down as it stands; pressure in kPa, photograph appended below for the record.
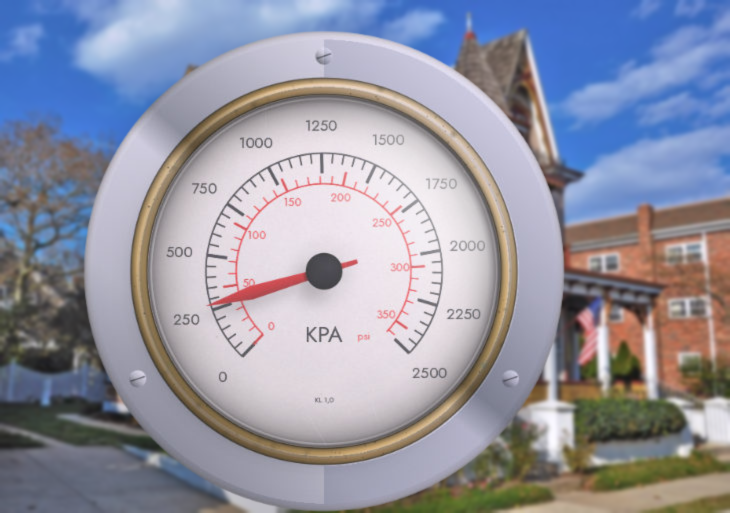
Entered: 275 kPa
